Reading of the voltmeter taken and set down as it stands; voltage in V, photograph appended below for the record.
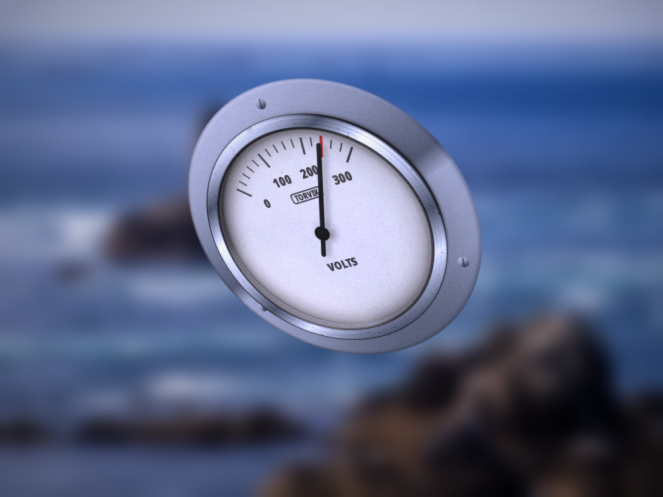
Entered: 240 V
